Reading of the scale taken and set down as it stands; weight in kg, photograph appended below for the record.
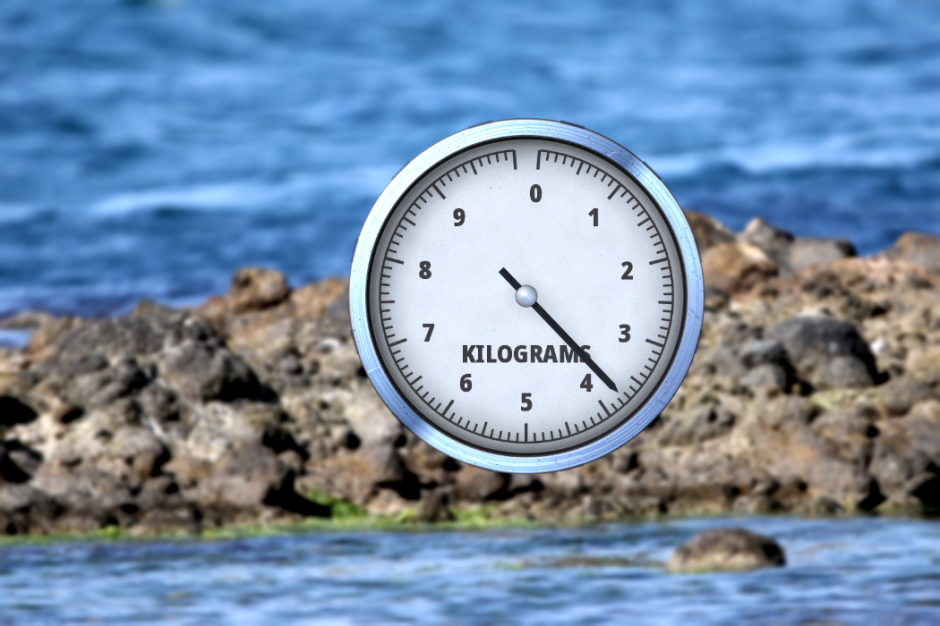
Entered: 3.75 kg
